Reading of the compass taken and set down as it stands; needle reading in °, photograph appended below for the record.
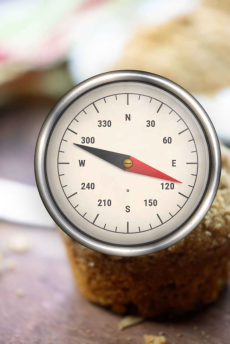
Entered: 110 °
